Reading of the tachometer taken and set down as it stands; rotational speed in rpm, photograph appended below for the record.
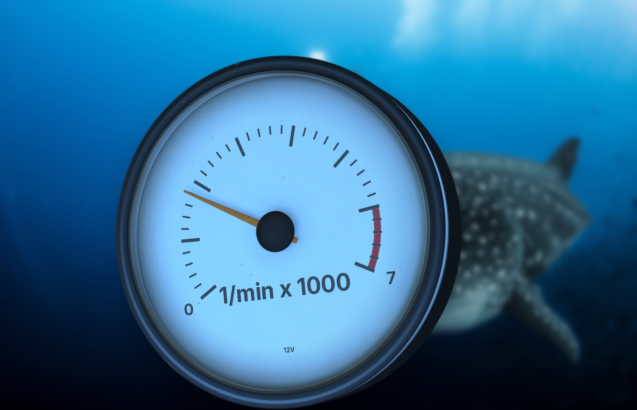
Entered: 1800 rpm
